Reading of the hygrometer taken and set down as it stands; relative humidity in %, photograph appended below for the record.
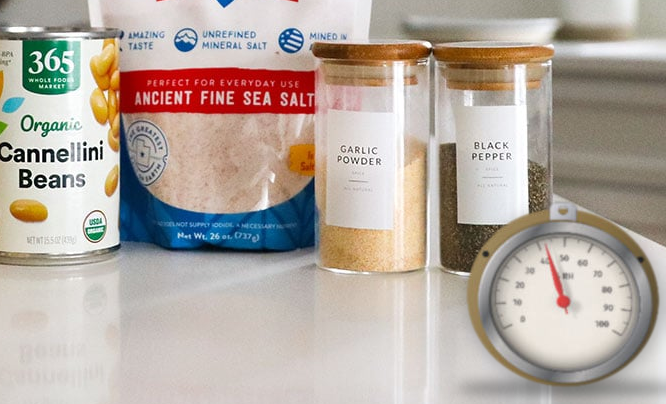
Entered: 42.5 %
